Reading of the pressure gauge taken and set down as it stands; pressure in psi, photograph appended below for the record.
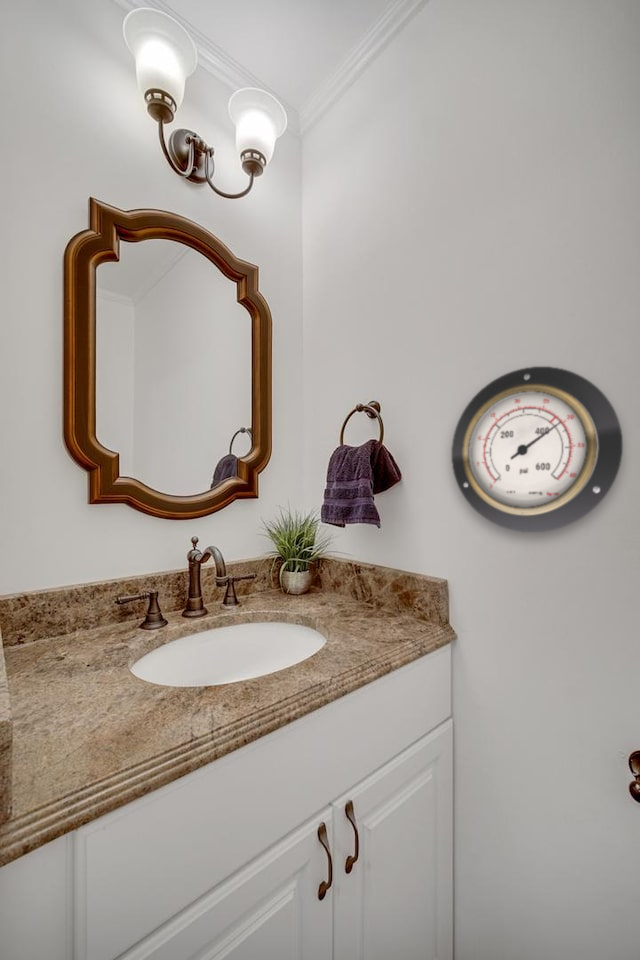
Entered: 425 psi
